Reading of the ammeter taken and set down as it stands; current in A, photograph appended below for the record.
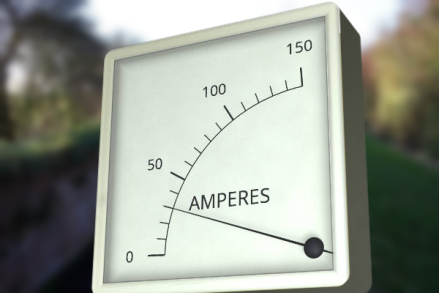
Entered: 30 A
